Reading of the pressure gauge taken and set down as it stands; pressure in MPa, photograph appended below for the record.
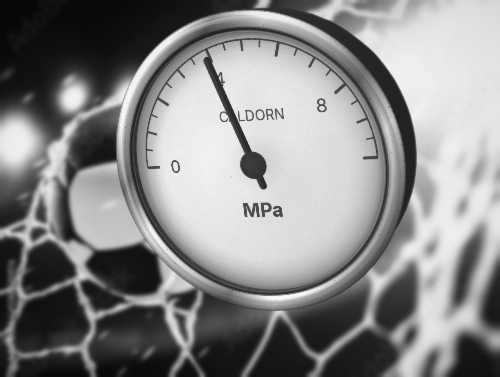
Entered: 4 MPa
